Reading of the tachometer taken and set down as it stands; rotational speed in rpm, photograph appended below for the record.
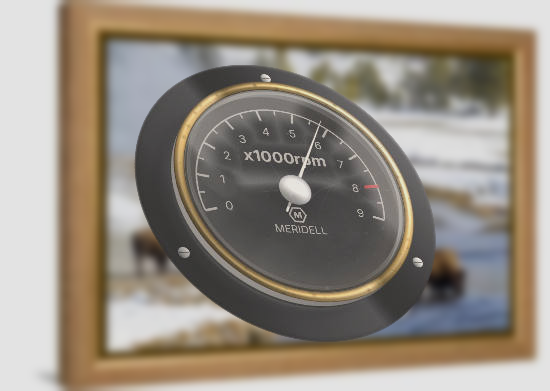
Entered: 5750 rpm
